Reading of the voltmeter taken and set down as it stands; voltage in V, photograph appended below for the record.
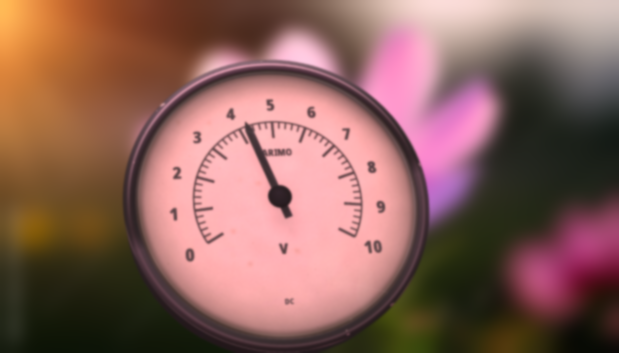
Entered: 4.2 V
